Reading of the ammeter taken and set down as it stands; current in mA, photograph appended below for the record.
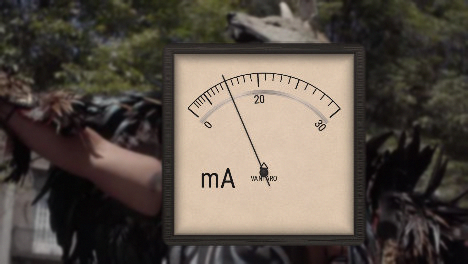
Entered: 15 mA
